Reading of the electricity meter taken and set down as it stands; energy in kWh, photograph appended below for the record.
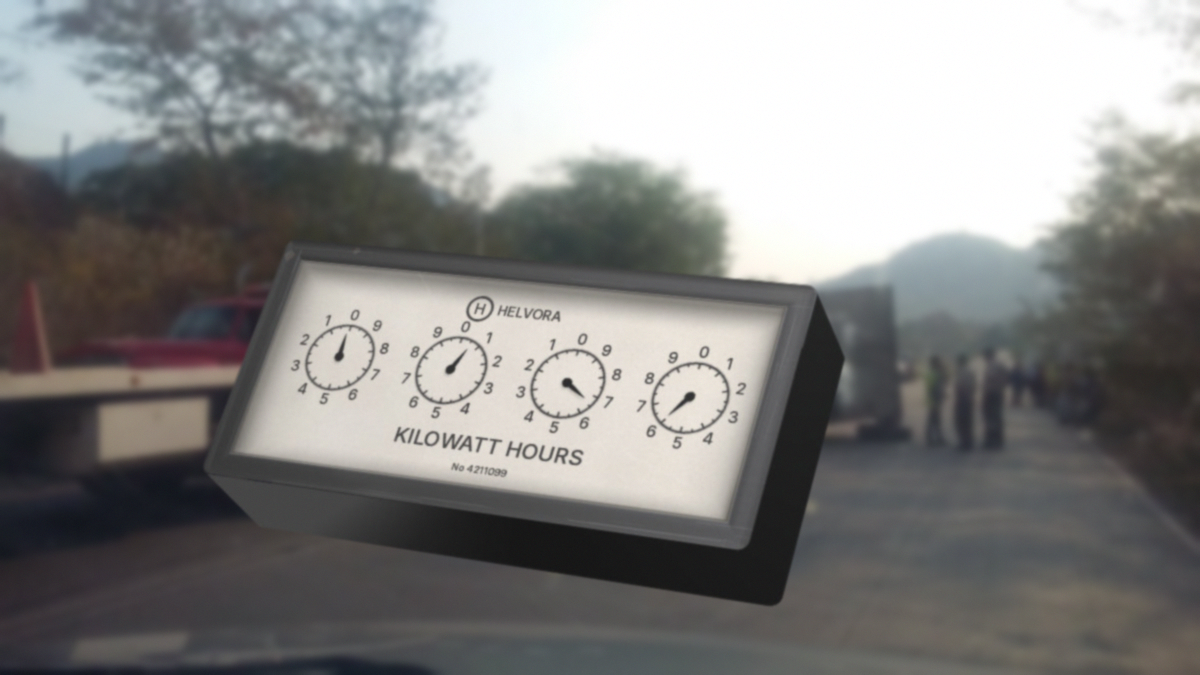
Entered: 66 kWh
